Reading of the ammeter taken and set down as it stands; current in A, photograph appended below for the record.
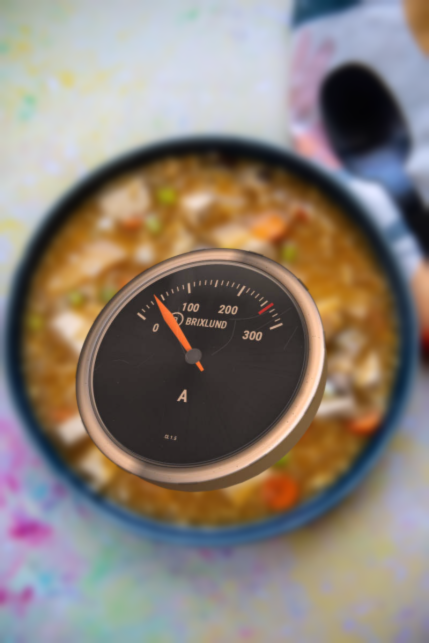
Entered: 40 A
